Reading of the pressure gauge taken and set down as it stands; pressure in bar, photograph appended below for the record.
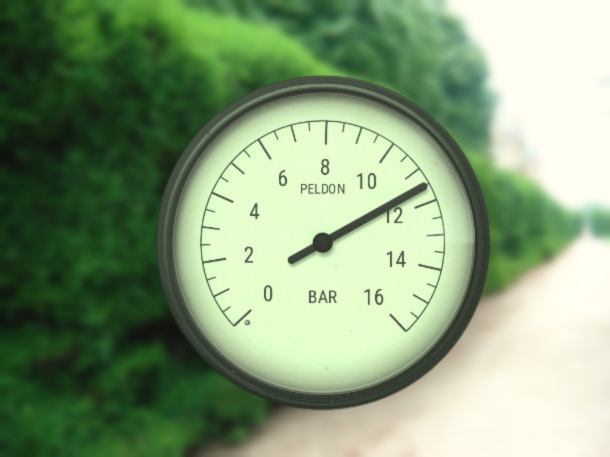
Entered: 11.5 bar
